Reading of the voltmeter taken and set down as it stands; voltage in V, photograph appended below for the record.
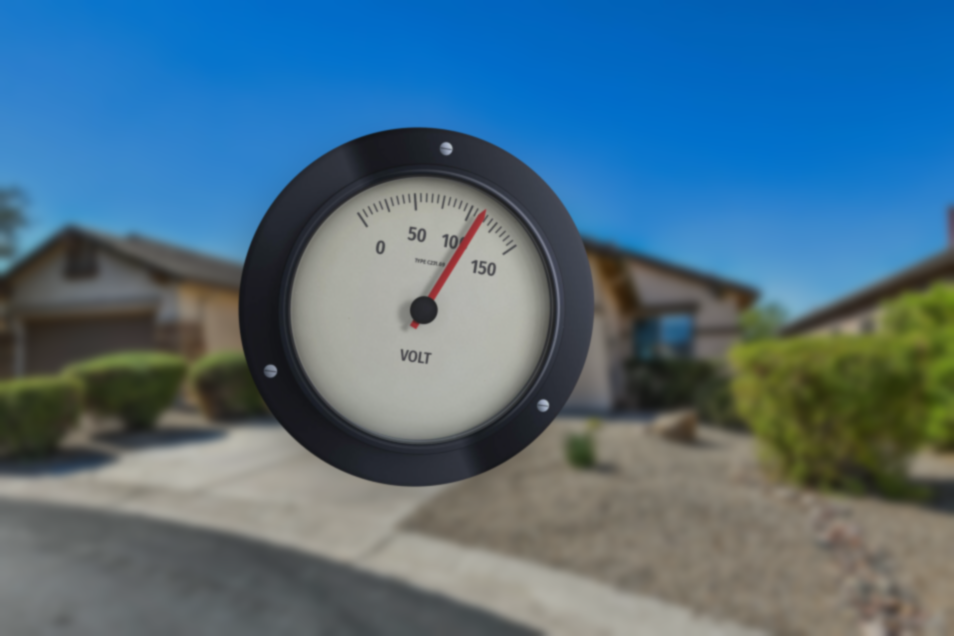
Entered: 110 V
